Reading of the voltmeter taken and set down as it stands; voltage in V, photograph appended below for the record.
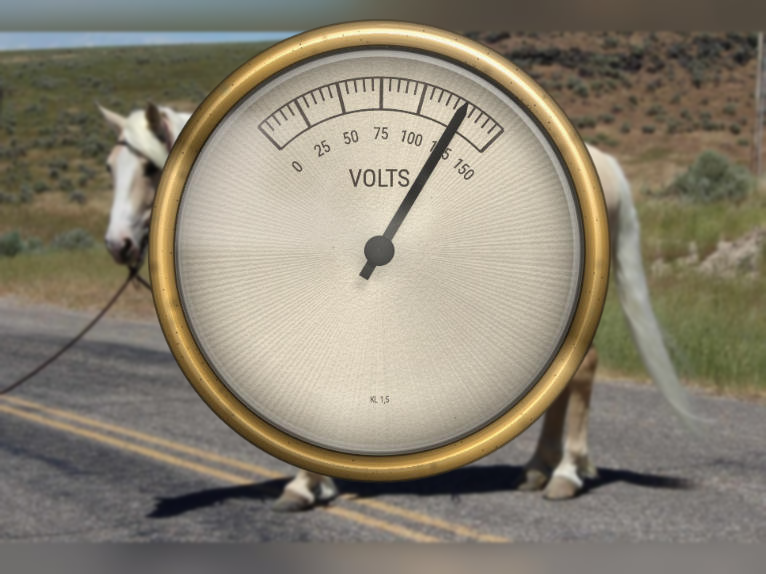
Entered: 125 V
